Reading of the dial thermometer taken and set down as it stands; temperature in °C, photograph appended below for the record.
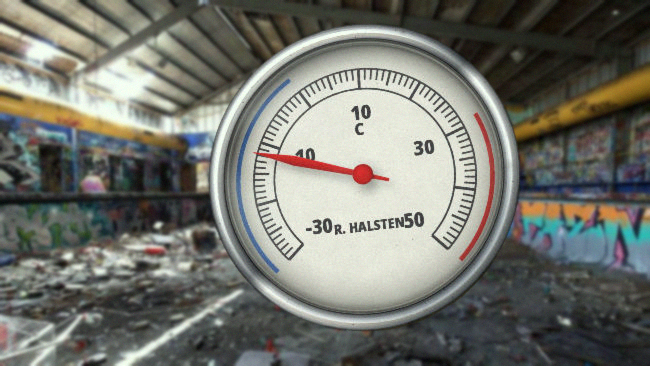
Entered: -12 °C
